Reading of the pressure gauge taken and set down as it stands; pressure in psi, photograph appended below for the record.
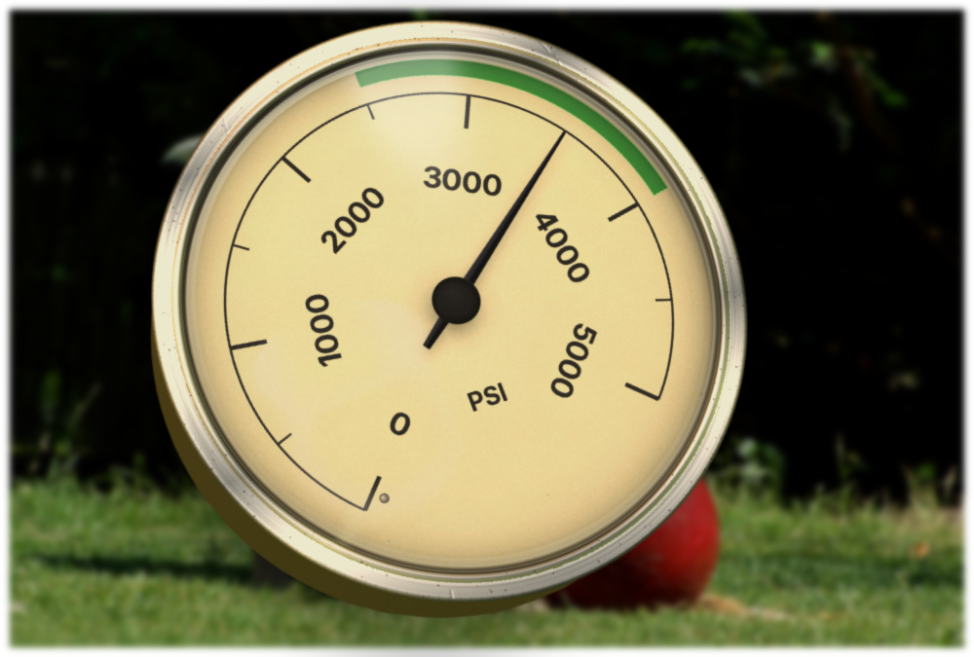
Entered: 3500 psi
